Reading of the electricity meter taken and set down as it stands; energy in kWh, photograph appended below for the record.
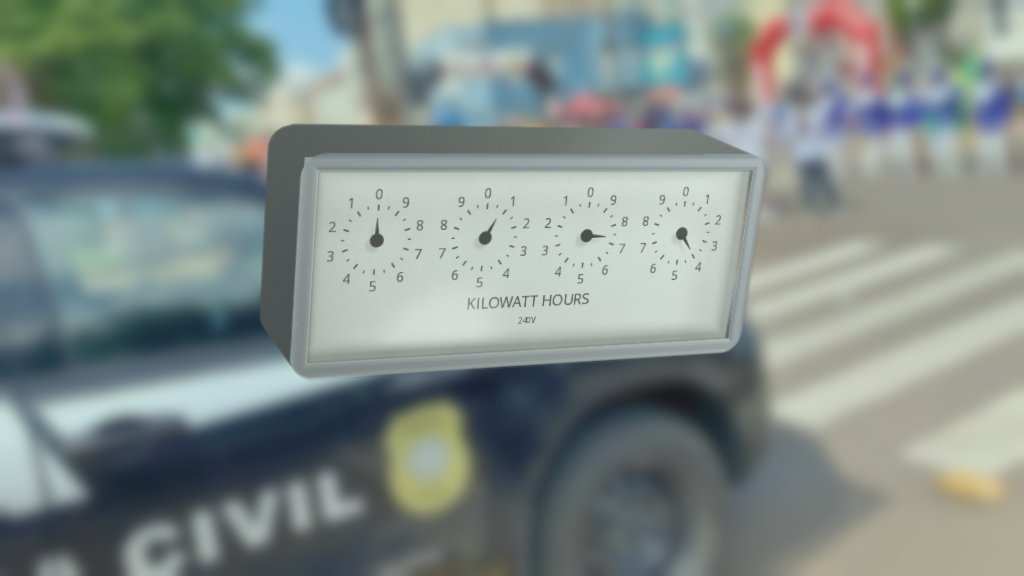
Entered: 74 kWh
